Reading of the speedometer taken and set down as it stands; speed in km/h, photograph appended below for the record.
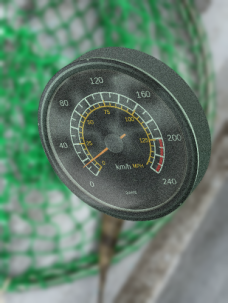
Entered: 15 km/h
